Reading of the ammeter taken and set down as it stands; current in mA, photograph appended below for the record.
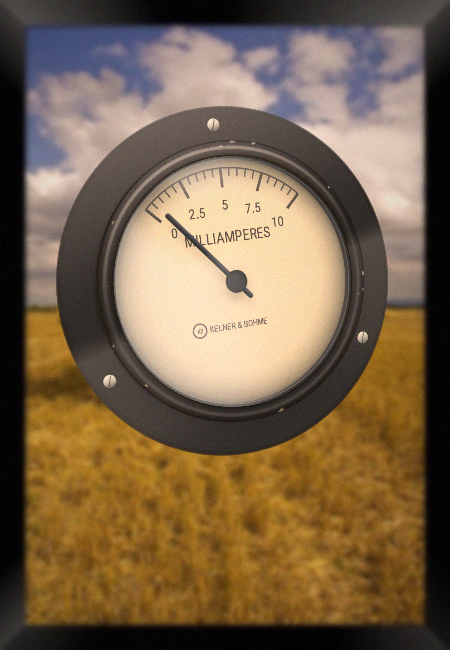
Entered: 0.5 mA
